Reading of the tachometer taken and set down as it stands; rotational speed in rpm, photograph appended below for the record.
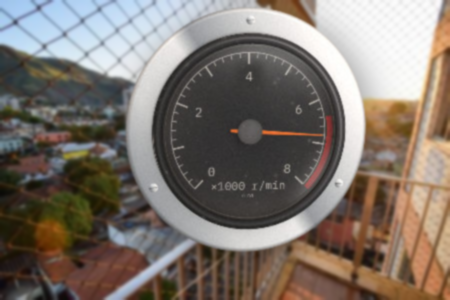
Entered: 6800 rpm
